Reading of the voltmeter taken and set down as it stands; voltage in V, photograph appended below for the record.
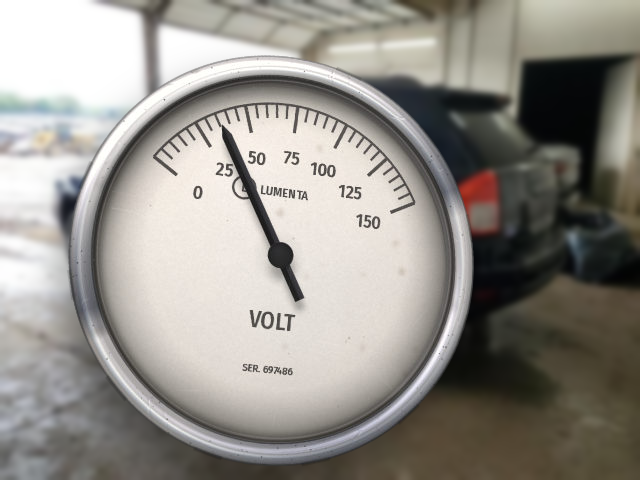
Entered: 35 V
